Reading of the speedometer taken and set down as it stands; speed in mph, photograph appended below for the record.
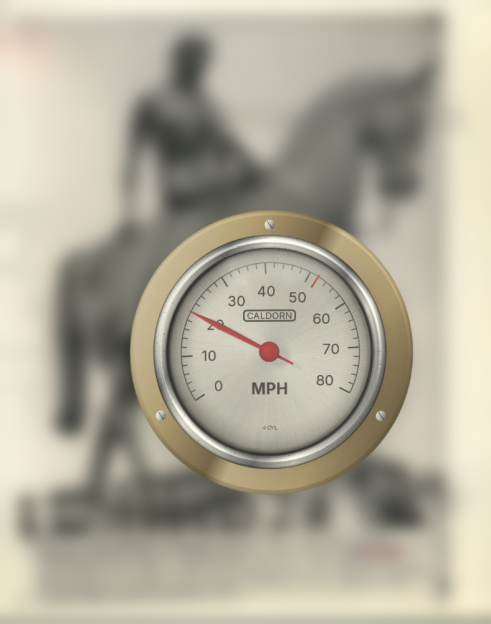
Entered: 20 mph
